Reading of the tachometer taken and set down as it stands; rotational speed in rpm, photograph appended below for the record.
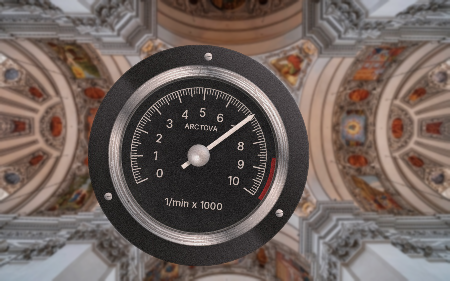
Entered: 7000 rpm
